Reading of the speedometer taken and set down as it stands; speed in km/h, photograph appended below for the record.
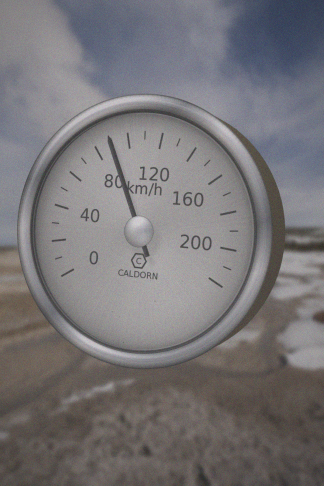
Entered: 90 km/h
